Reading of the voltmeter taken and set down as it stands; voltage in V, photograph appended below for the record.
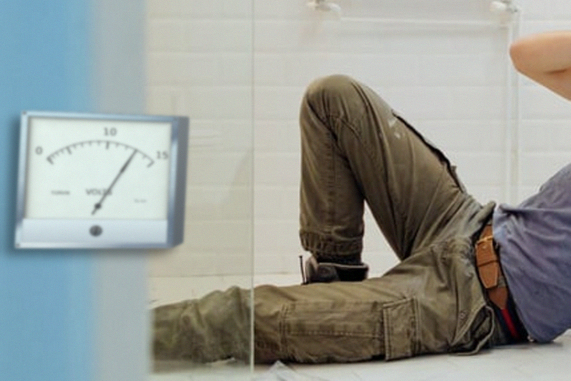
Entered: 13 V
